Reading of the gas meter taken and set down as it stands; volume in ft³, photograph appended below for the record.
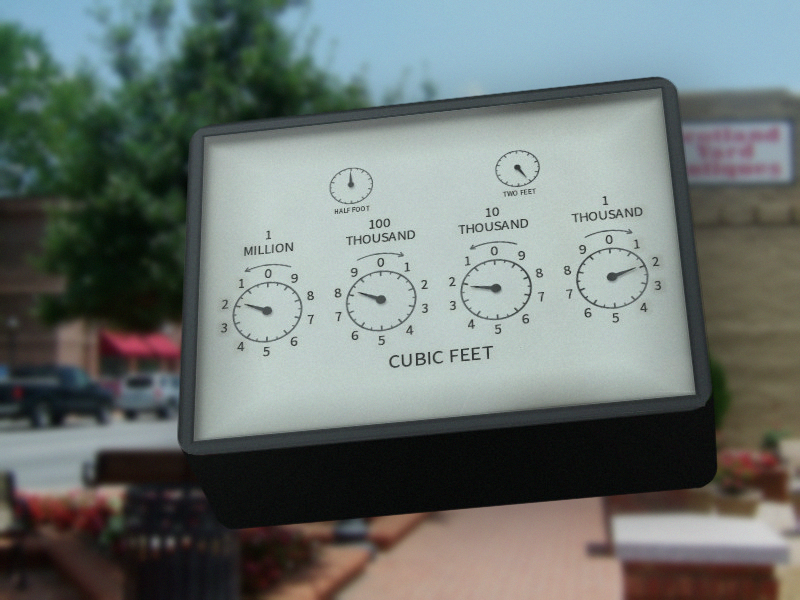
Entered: 182200 ft³
